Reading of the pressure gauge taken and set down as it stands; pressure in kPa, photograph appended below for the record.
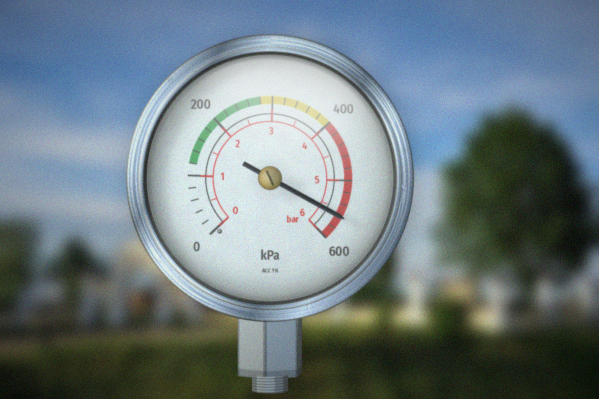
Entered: 560 kPa
